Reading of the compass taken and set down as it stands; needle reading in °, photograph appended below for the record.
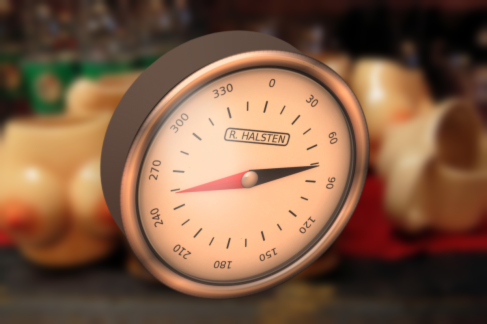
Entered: 255 °
